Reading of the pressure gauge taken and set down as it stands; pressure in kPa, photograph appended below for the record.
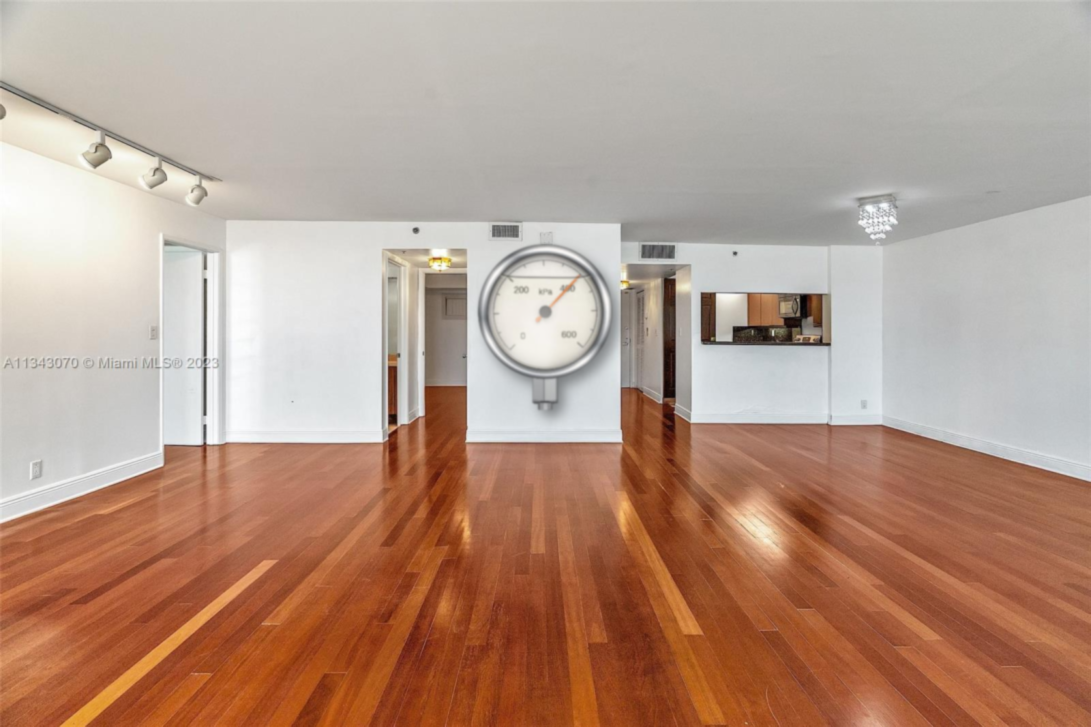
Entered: 400 kPa
